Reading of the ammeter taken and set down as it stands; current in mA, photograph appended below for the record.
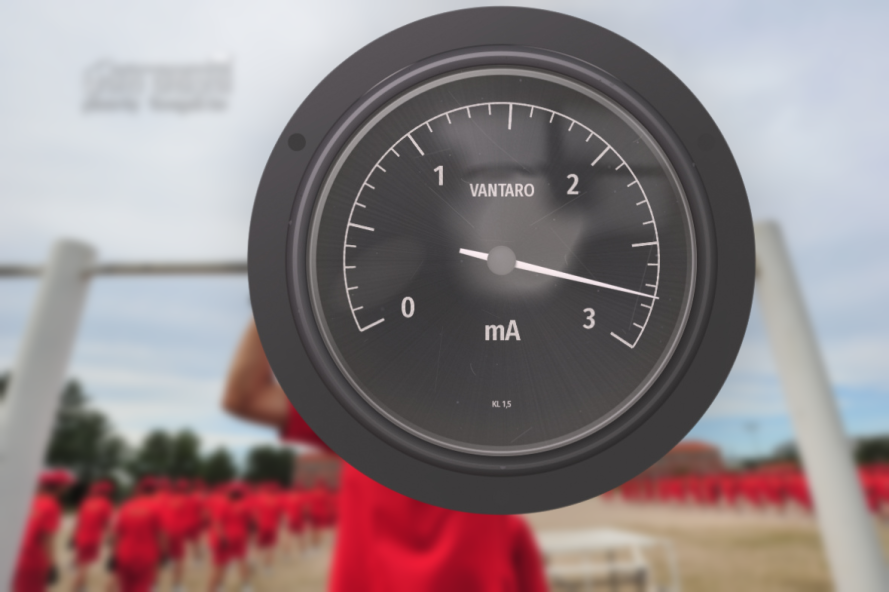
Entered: 2.75 mA
